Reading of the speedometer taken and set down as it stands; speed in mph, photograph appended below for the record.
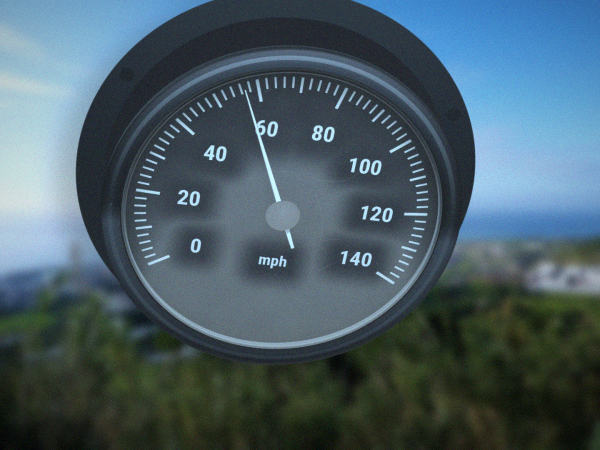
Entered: 57 mph
